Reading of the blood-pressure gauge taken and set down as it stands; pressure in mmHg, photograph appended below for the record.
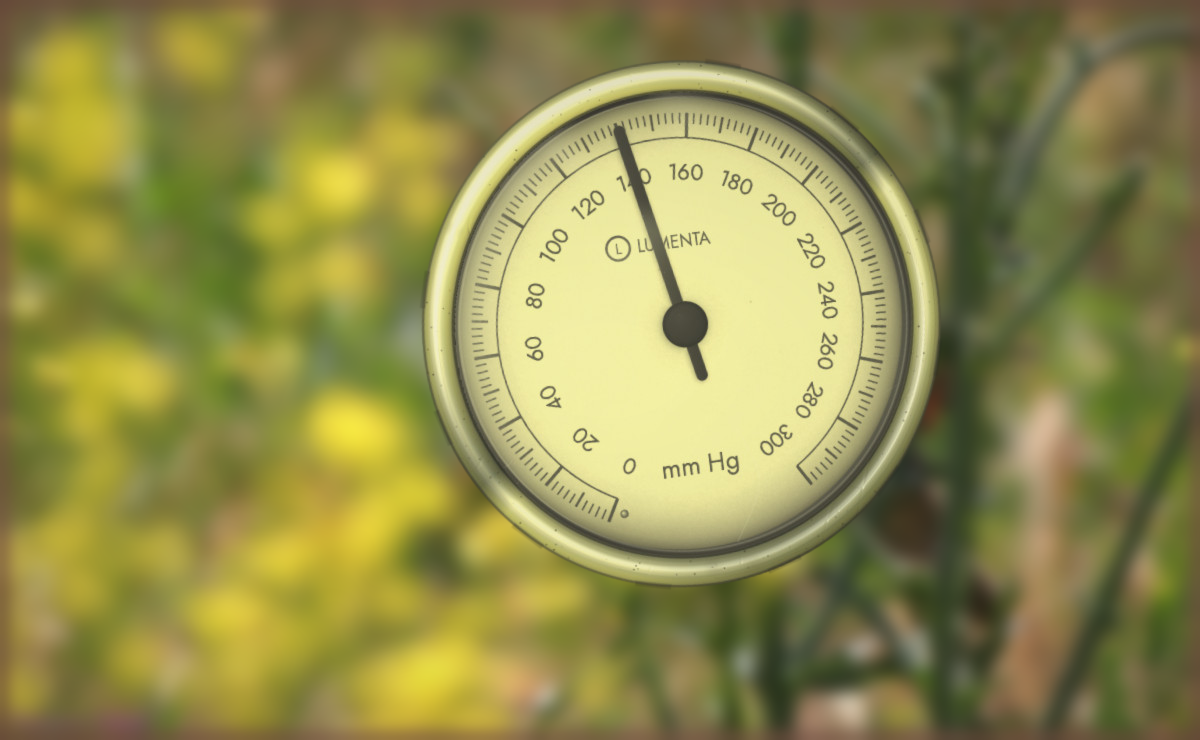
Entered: 140 mmHg
